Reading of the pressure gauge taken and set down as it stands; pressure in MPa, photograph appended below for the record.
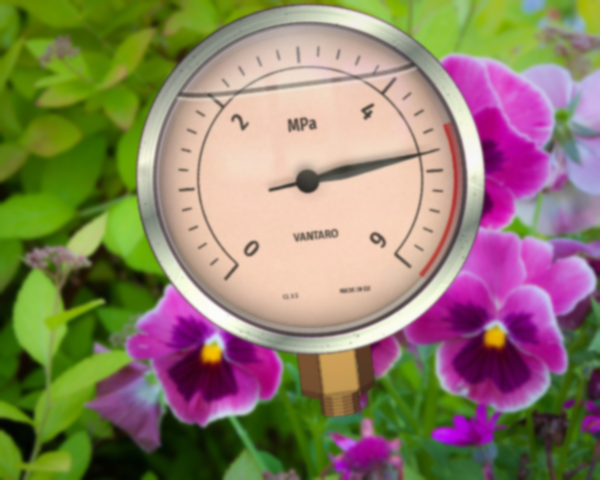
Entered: 4.8 MPa
